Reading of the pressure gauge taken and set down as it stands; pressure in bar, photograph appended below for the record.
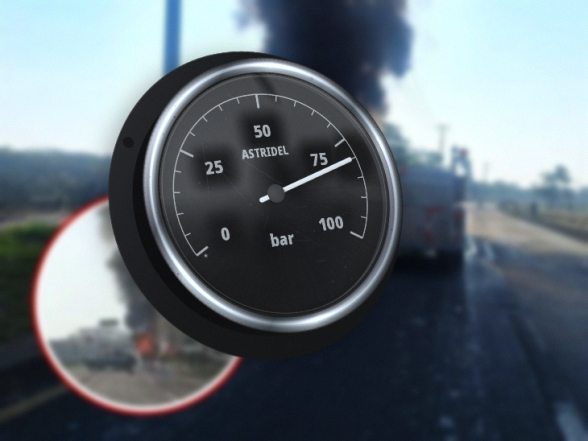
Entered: 80 bar
